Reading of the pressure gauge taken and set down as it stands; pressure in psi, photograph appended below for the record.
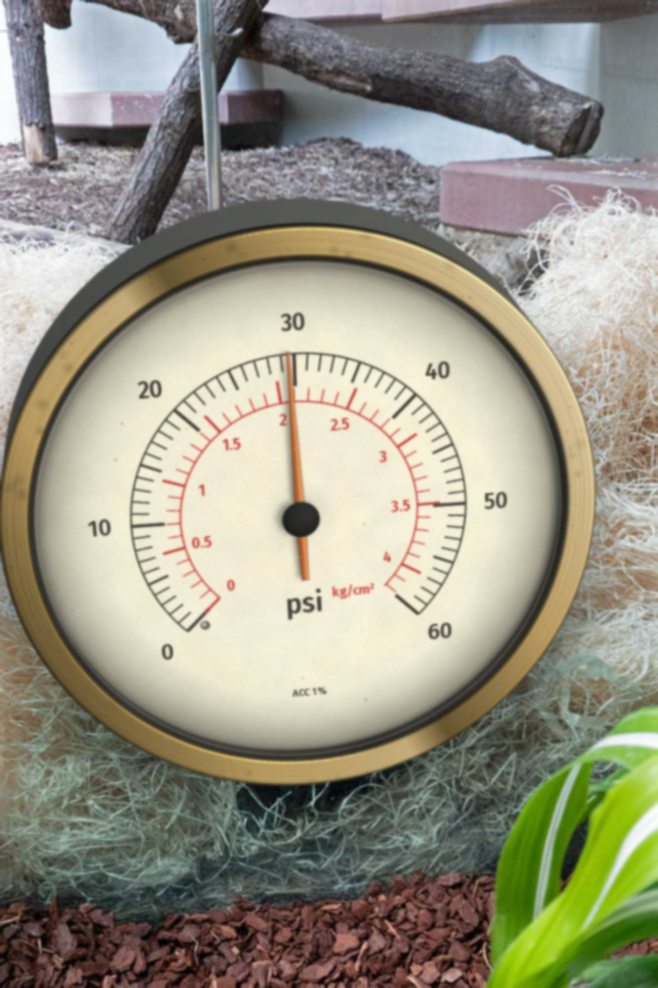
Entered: 29.5 psi
